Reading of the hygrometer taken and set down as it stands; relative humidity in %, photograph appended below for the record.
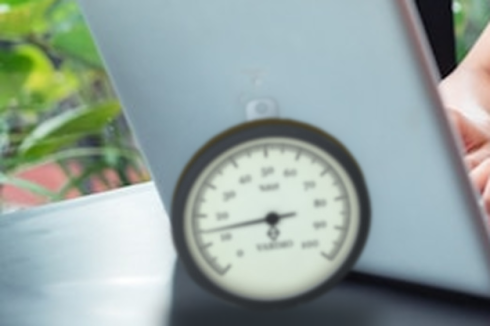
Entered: 15 %
